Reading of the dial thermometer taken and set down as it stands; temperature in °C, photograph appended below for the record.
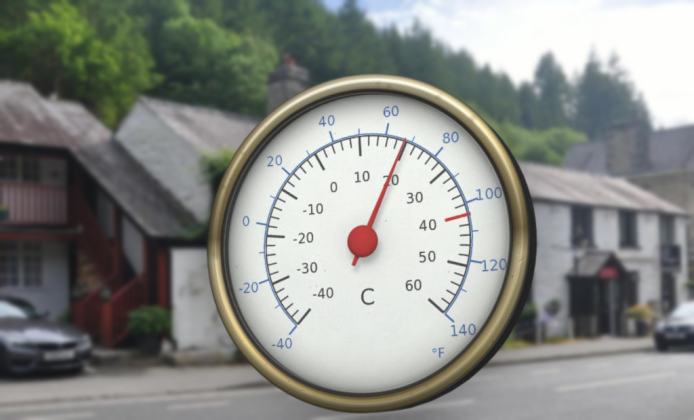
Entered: 20 °C
